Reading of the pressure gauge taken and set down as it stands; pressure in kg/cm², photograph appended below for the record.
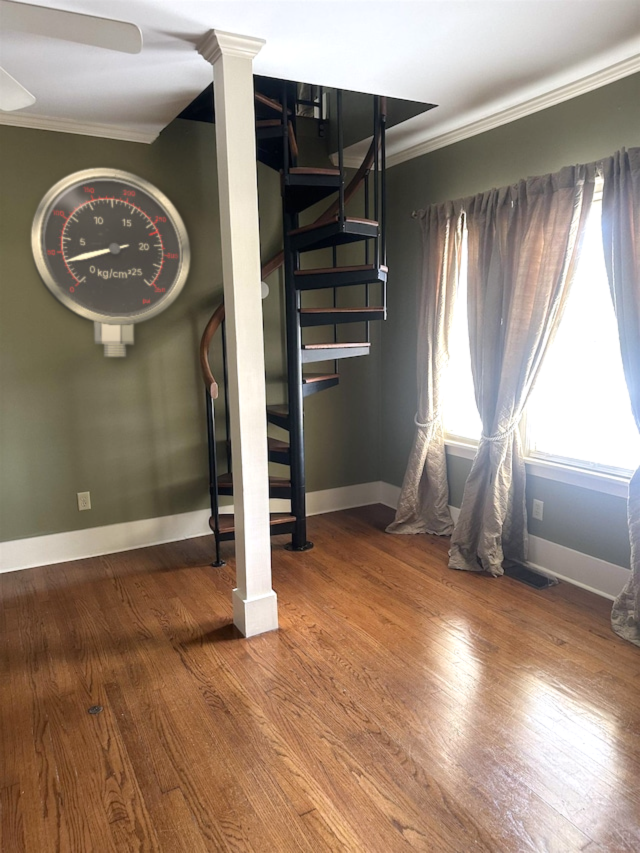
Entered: 2.5 kg/cm²
